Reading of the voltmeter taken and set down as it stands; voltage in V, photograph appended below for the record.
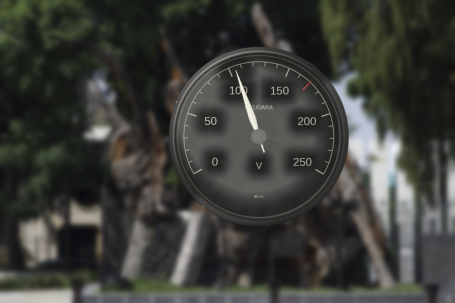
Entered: 105 V
